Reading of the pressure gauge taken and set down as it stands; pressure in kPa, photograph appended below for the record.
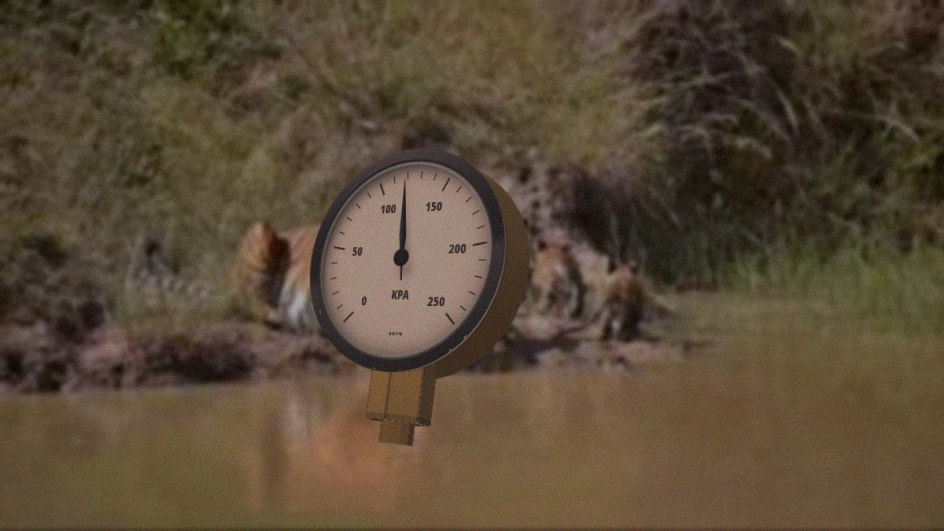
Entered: 120 kPa
